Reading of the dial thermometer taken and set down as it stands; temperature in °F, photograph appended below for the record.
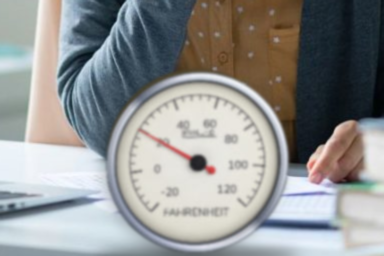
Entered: 20 °F
